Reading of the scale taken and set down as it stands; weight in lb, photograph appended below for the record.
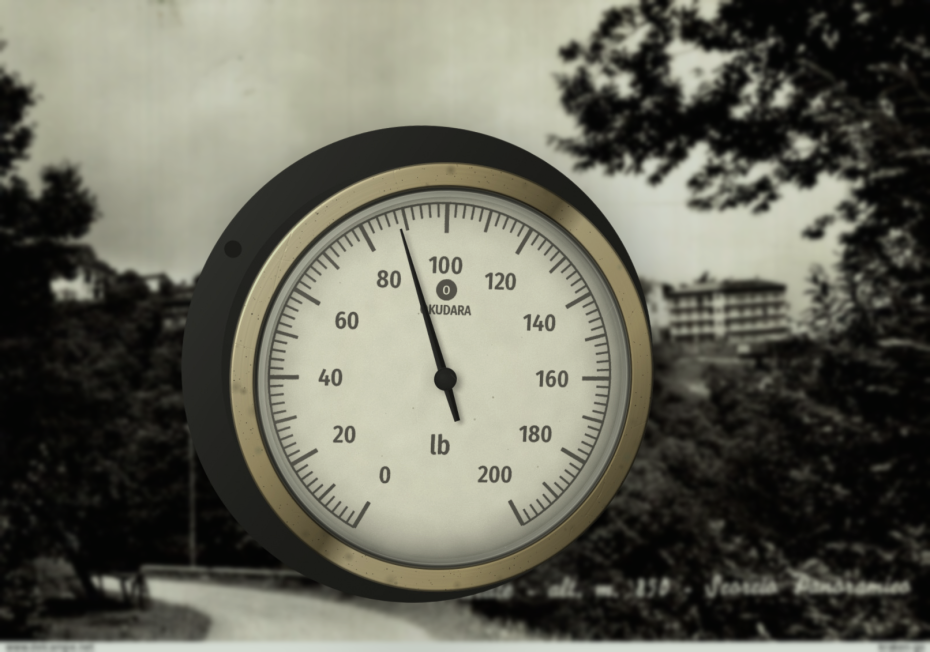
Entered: 88 lb
